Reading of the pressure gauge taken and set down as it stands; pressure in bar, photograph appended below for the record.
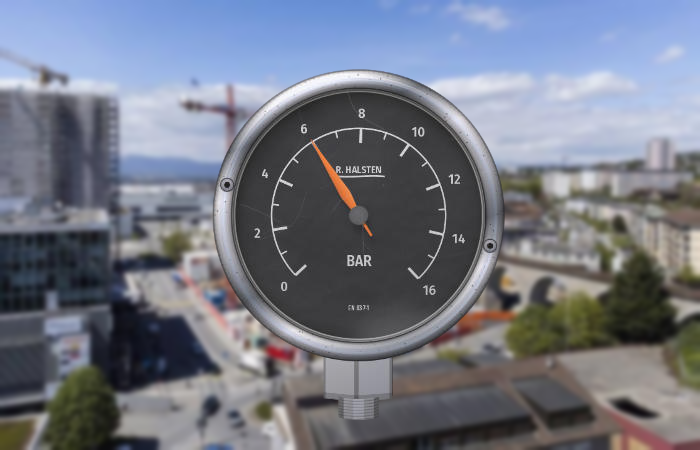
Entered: 6 bar
